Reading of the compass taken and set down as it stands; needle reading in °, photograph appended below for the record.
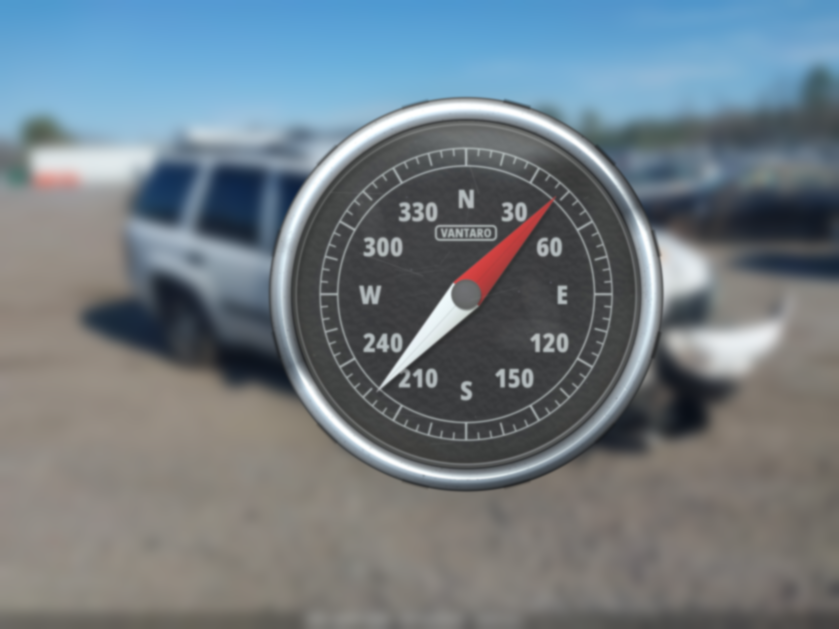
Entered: 42.5 °
